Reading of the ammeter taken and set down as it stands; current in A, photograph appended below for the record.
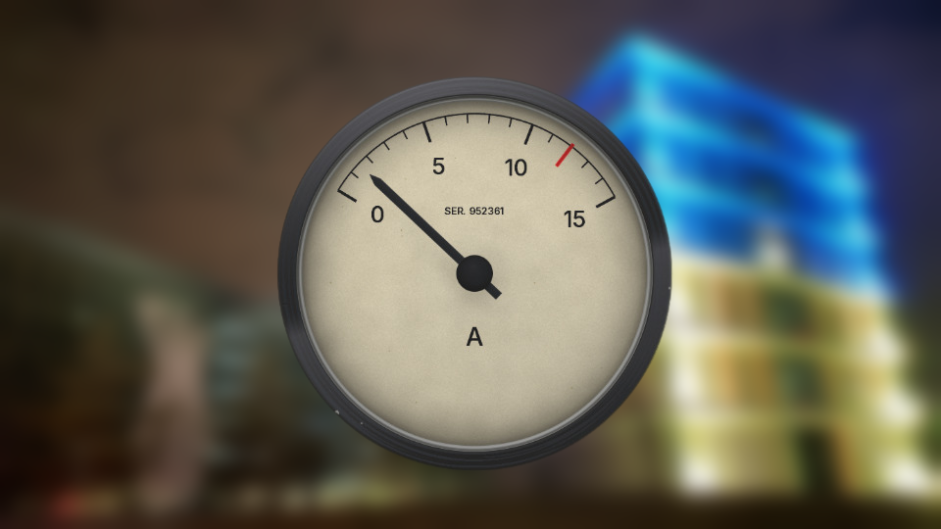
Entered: 1.5 A
